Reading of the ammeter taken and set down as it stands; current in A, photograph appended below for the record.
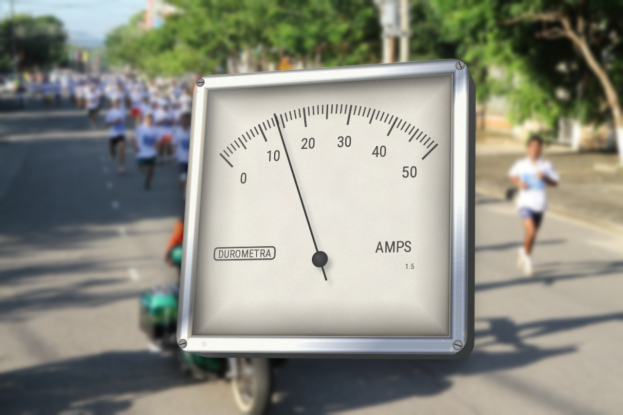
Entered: 14 A
